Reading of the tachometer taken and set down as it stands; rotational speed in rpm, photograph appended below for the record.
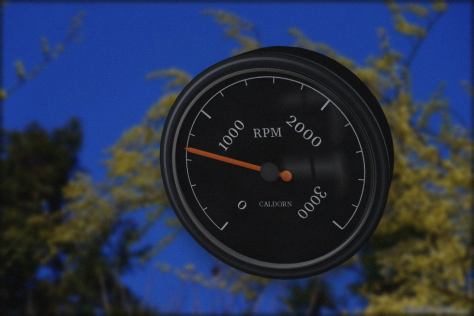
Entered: 700 rpm
